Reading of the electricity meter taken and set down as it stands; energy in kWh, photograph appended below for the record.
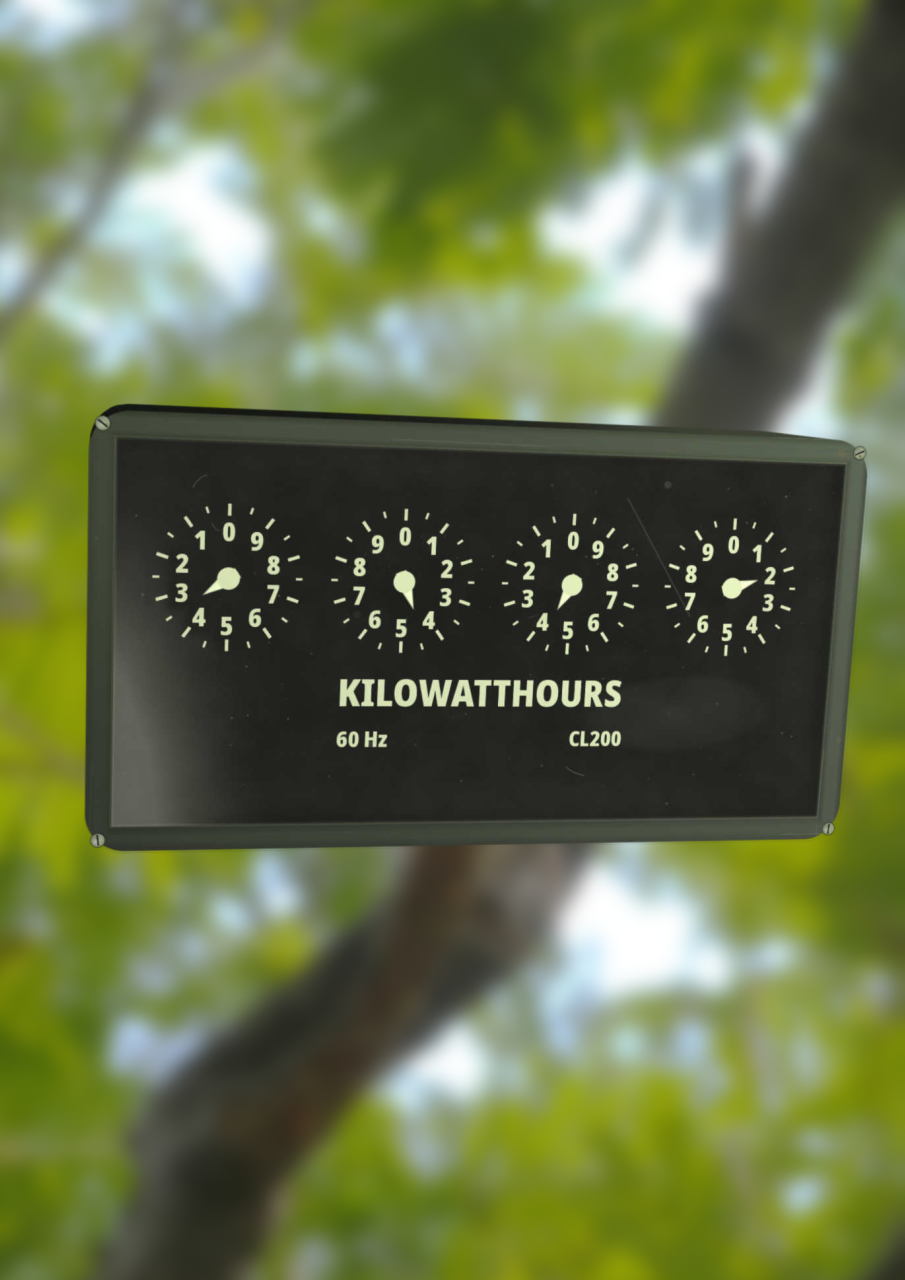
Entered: 3442 kWh
